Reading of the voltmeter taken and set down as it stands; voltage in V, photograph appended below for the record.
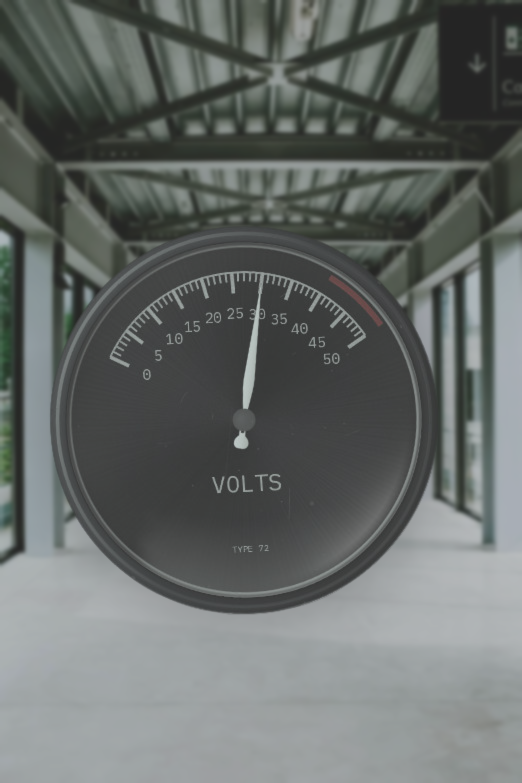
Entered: 30 V
